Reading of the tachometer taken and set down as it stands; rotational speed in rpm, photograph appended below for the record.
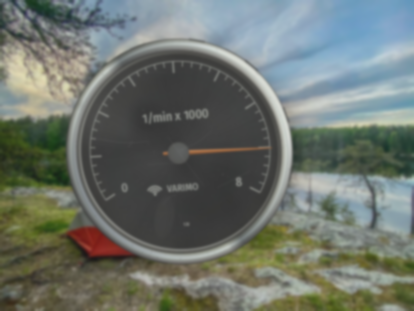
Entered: 7000 rpm
